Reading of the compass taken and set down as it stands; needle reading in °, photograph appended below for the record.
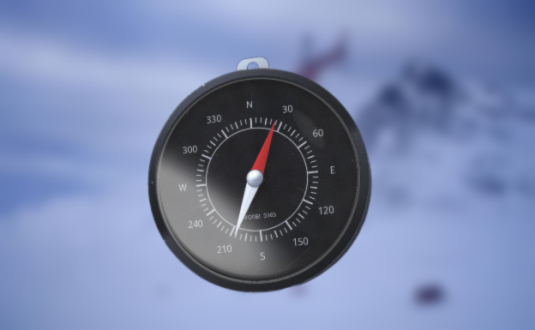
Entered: 25 °
